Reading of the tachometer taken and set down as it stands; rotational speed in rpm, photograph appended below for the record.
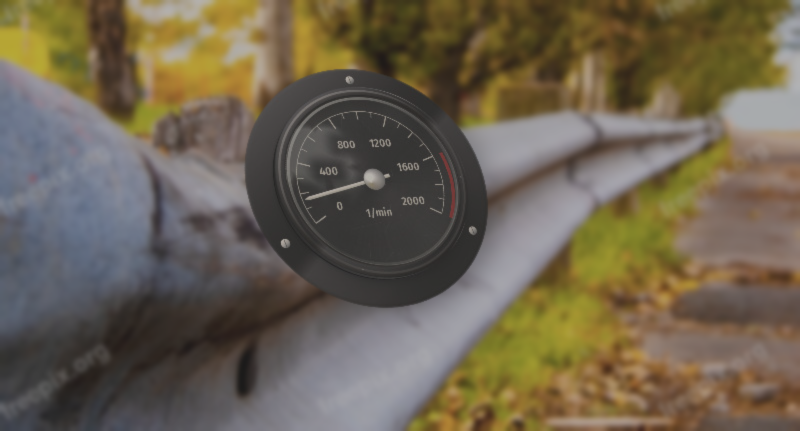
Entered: 150 rpm
